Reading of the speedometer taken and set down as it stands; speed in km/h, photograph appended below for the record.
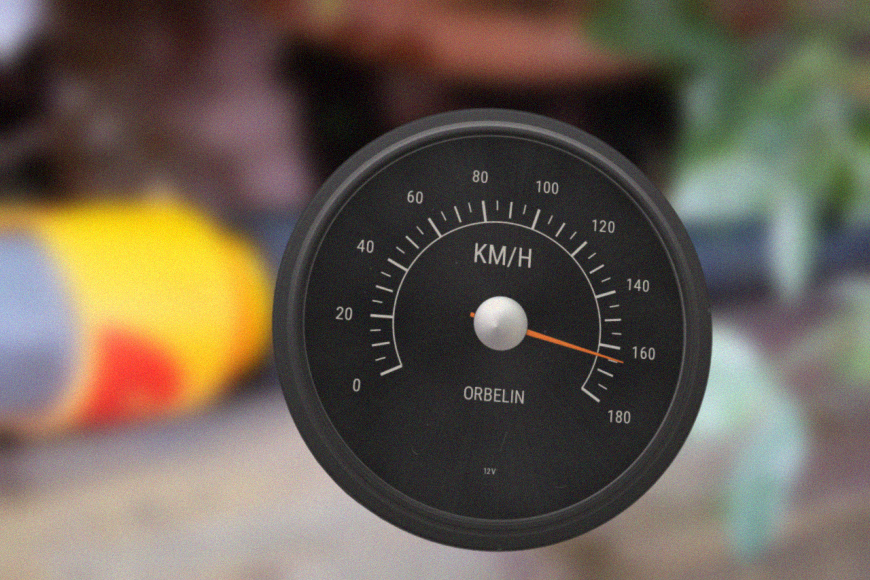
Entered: 165 km/h
